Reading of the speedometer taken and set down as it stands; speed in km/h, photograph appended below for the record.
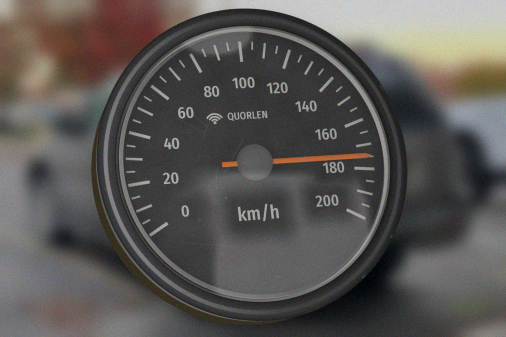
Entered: 175 km/h
